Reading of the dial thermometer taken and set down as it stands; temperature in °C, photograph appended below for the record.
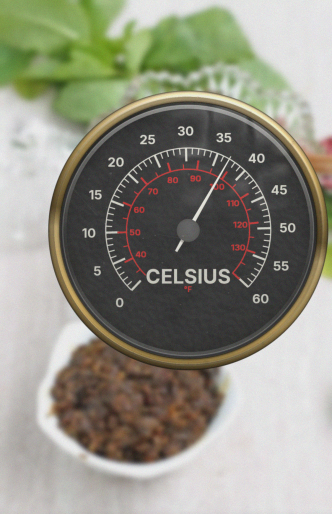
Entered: 37 °C
